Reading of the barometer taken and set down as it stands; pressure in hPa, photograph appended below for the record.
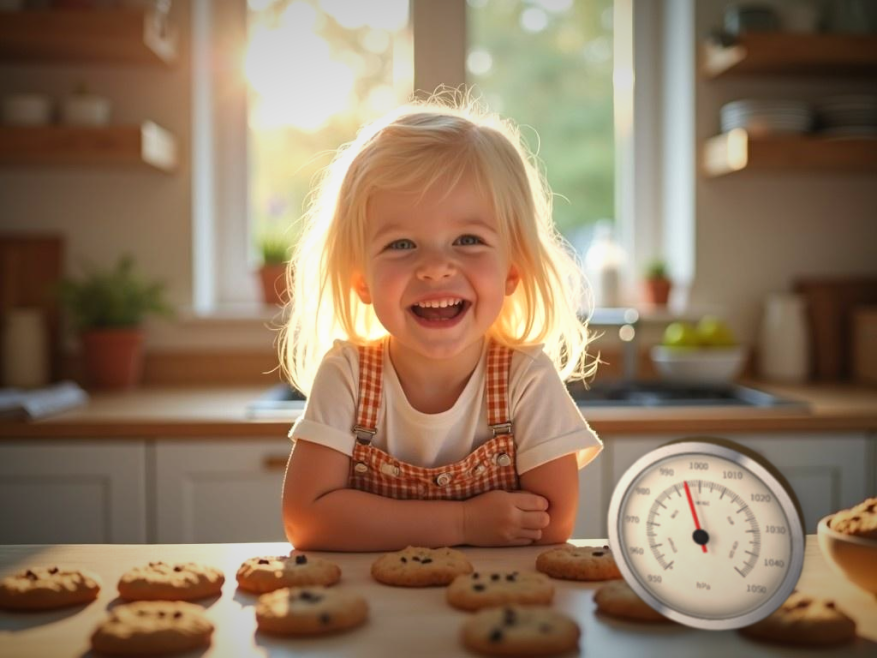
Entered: 995 hPa
